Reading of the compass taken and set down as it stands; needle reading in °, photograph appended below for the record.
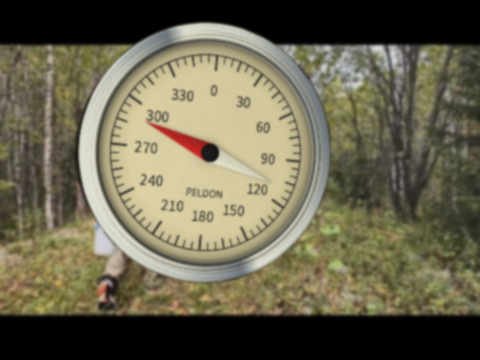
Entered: 290 °
